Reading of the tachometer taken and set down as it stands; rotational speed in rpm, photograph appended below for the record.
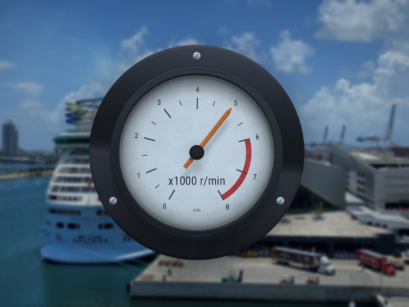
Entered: 5000 rpm
